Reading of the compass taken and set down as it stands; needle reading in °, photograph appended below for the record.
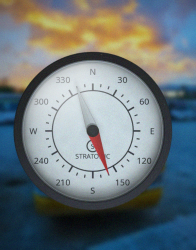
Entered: 160 °
